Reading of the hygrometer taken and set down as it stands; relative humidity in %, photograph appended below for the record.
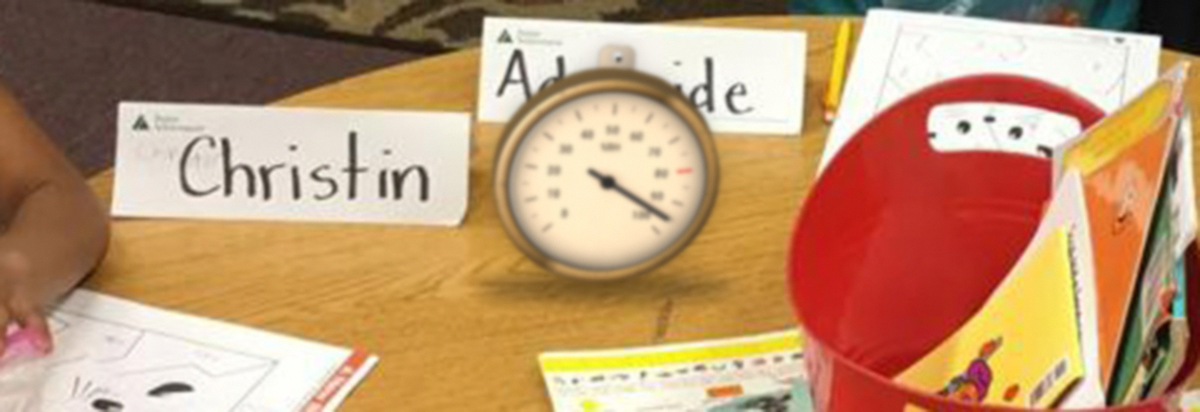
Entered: 95 %
